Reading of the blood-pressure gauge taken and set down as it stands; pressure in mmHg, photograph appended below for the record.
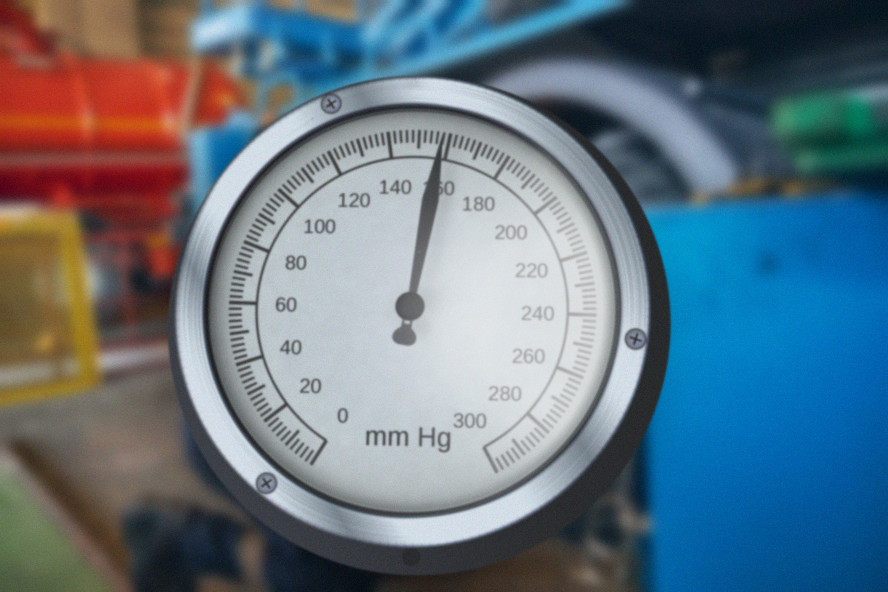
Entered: 158 mmHg
